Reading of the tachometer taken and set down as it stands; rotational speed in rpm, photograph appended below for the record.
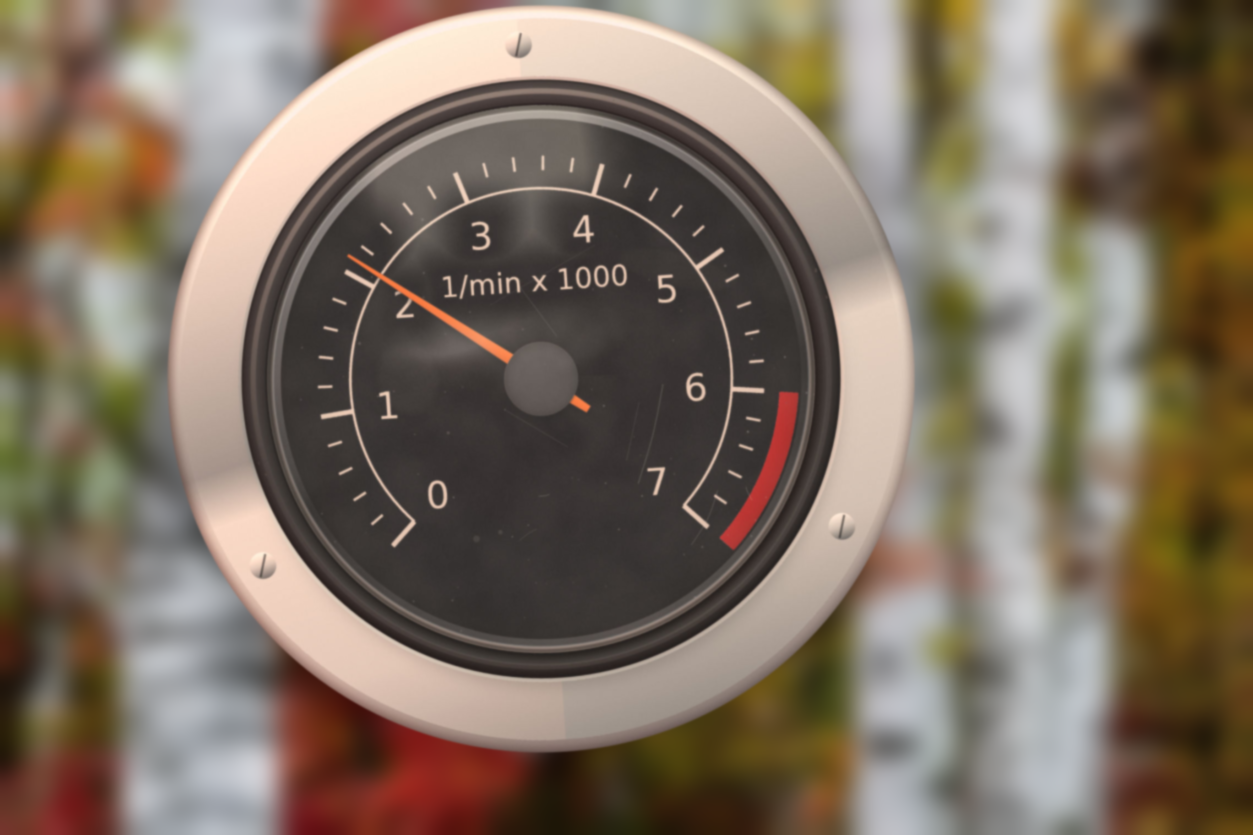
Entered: 2100 rpm
